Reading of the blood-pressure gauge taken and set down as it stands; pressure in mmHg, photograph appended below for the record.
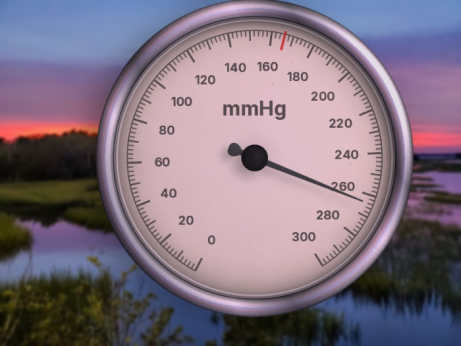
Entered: 264 mmHg
